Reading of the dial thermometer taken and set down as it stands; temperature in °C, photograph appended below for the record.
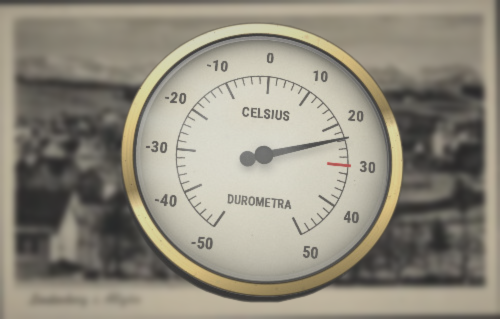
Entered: 24 °C
